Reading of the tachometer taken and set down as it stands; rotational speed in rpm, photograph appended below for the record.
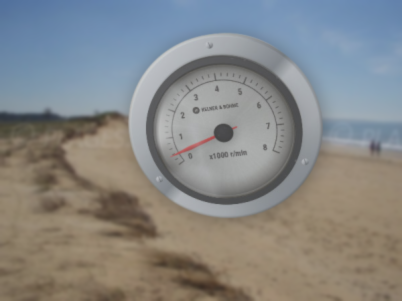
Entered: 400 rpm
